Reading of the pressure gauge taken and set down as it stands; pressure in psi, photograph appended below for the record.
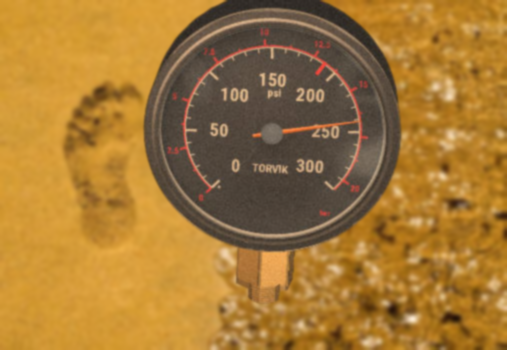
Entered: 240 psi
